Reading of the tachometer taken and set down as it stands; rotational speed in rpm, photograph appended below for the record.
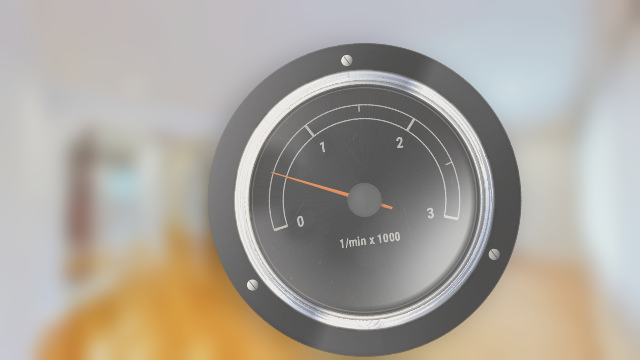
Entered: 500 rpm
